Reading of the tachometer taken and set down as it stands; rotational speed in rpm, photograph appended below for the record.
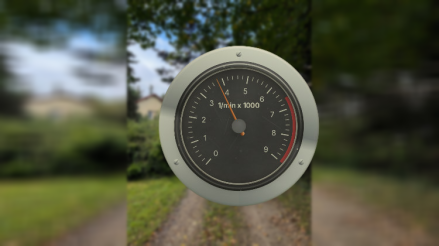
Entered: 3800 rpm
